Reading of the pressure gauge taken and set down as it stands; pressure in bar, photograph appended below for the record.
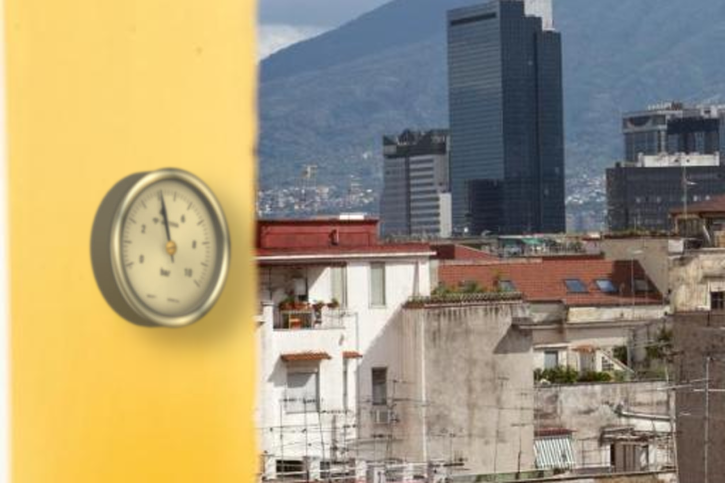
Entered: 4 bar
